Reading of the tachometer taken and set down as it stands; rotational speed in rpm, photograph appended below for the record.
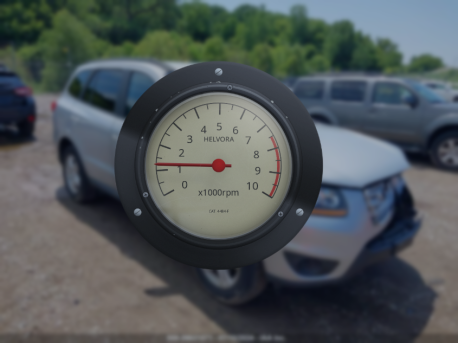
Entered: 1250 rpm
